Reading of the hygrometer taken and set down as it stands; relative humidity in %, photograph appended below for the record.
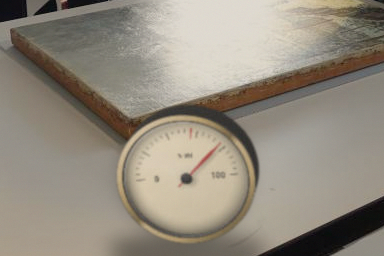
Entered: 76 %
